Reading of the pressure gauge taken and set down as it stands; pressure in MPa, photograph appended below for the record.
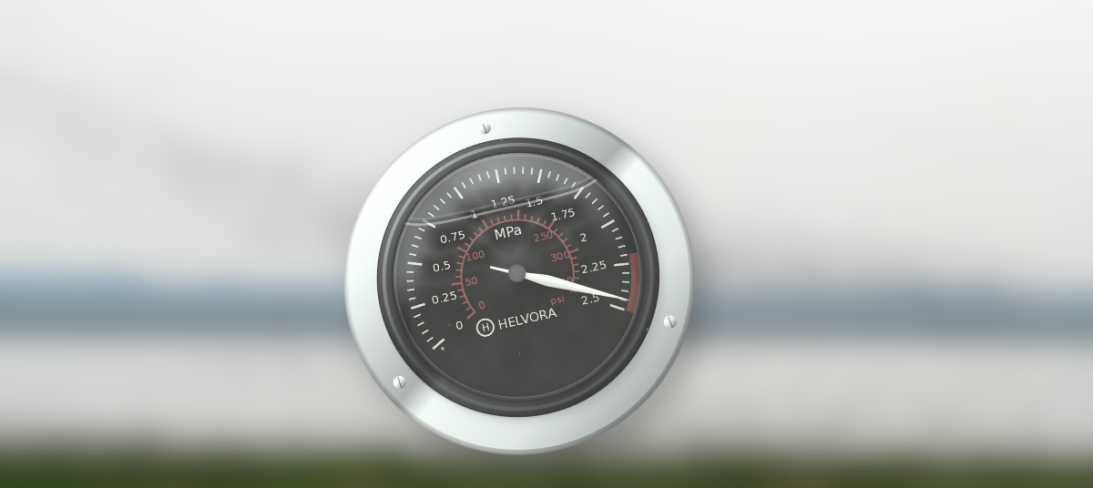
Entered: 2.45 MPa
